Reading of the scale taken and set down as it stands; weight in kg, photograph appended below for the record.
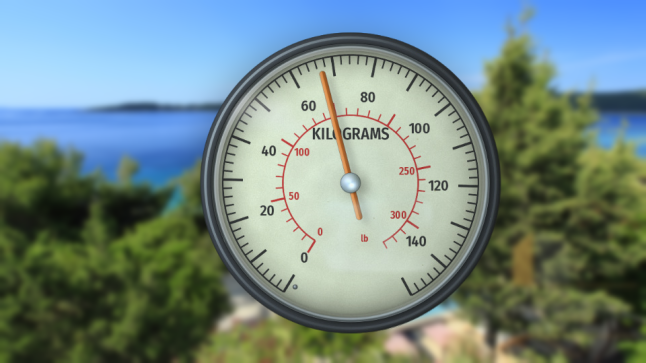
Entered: 67 kg
